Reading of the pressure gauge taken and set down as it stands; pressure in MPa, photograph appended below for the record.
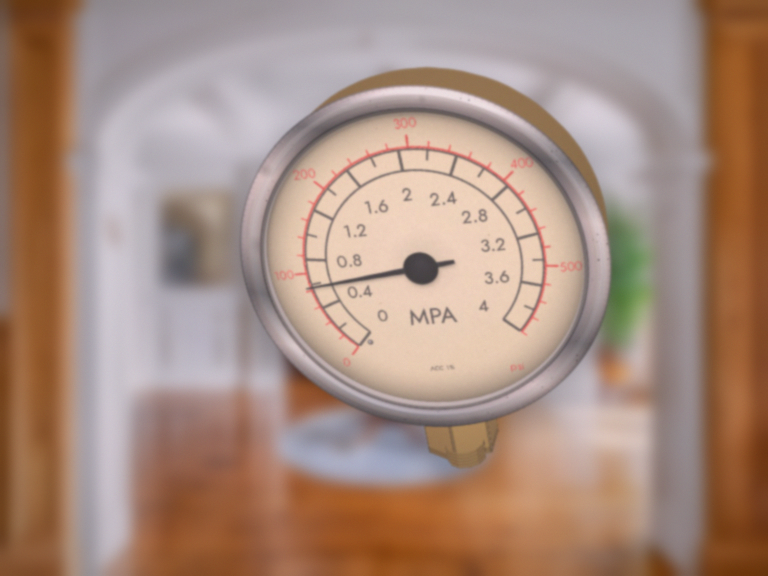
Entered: 0.6 MPa
